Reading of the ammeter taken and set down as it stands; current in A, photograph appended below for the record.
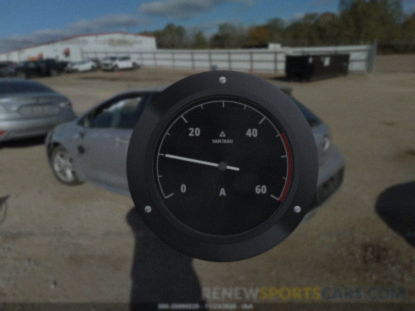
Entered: 10 A
